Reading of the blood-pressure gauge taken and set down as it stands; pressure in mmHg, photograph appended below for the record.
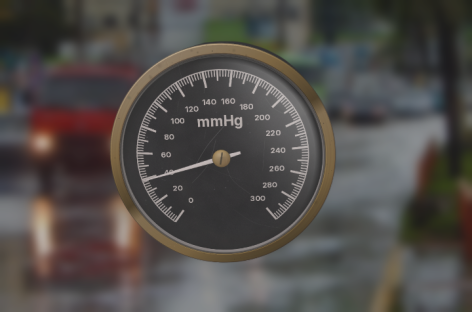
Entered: 40 mmHg
